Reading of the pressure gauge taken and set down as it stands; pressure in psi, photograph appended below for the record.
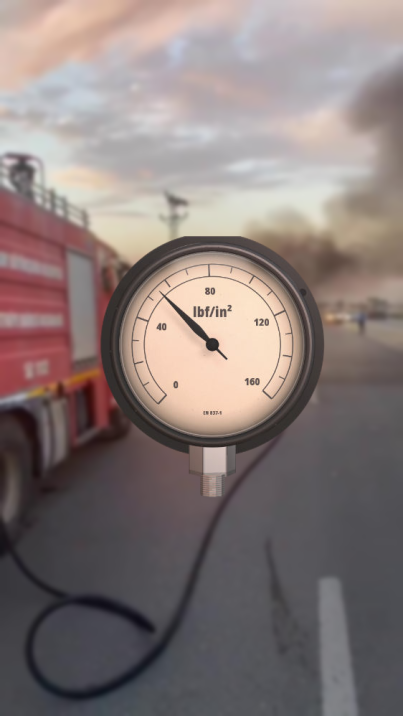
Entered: 55 psi
